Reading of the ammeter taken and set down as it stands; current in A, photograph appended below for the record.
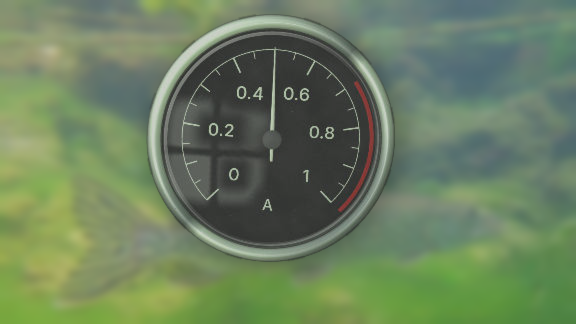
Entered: 0.5 A
